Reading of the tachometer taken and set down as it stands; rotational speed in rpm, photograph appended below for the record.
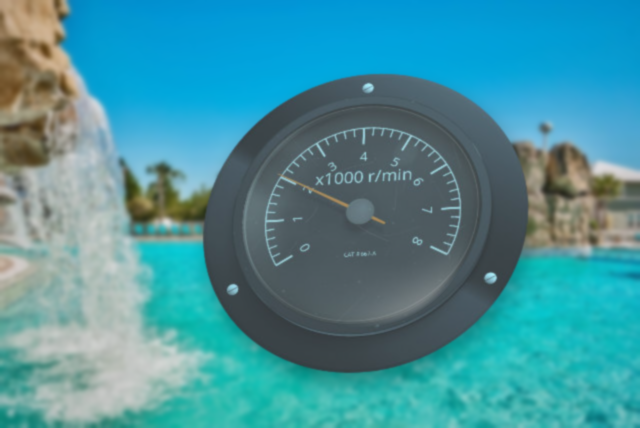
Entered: 2000 rpm
